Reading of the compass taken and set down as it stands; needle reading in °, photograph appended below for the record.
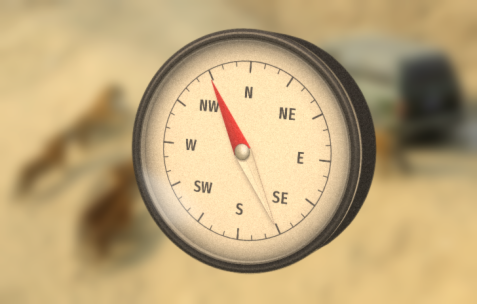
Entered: 330 °
